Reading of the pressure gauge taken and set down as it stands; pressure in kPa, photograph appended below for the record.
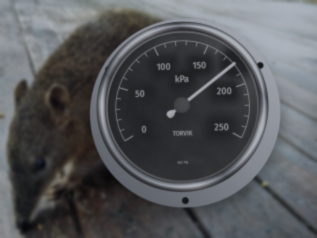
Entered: 180 kPa
